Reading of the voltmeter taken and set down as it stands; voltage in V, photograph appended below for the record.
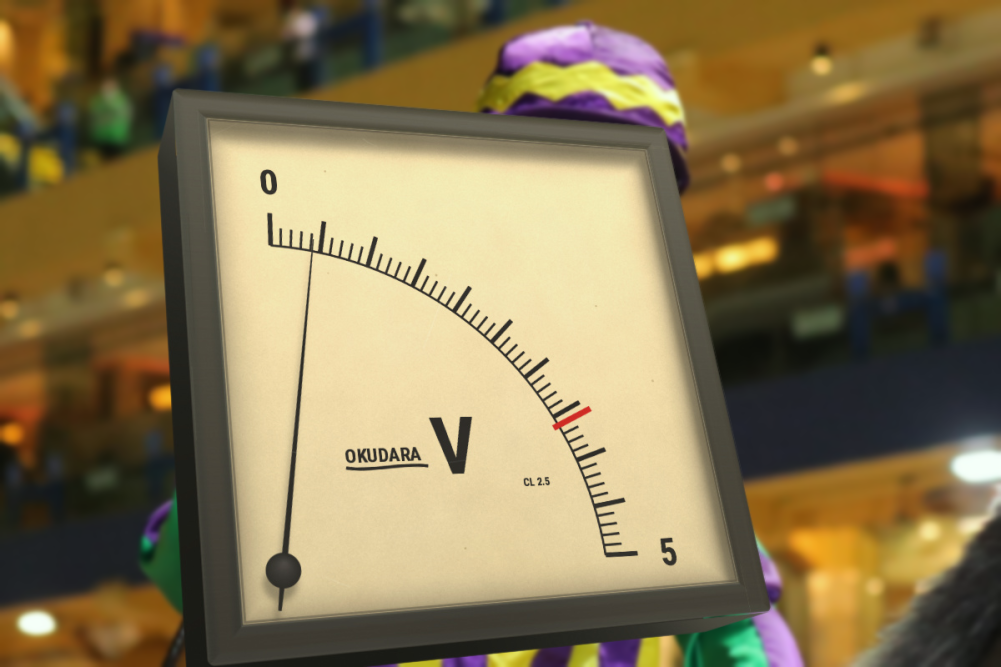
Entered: 0.4 V
